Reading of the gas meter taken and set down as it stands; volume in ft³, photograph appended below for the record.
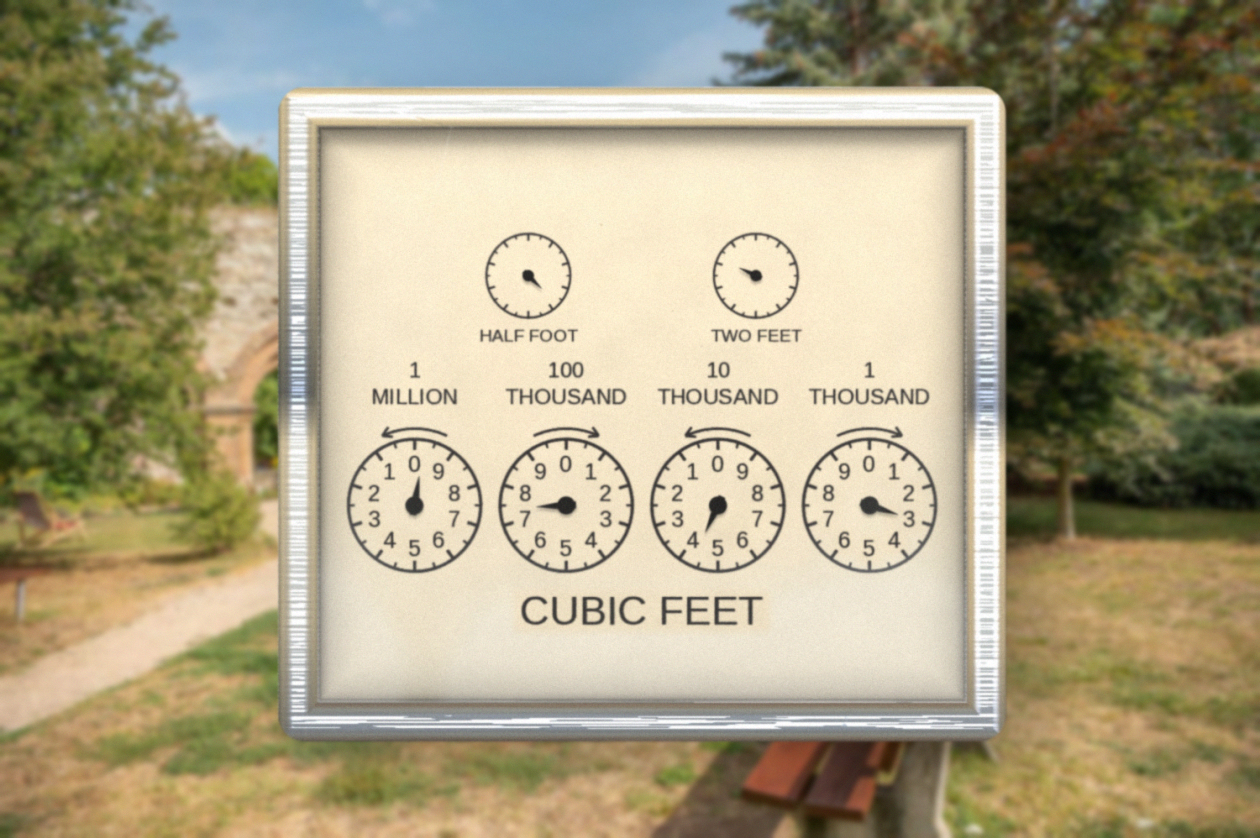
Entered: 974300 ft³
